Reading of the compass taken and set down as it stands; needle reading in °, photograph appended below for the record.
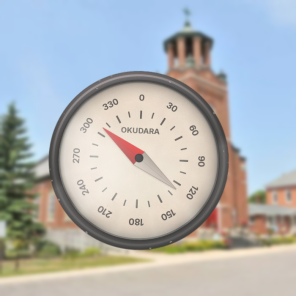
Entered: 307.5 °
